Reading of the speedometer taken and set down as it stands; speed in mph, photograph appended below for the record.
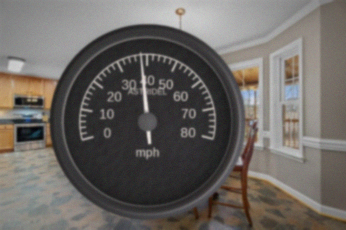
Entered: 38 mph
